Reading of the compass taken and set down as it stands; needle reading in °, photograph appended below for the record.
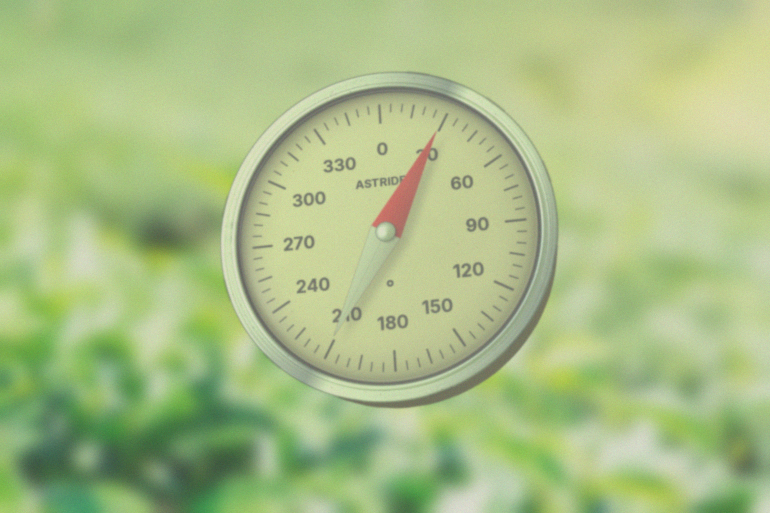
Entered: 30 °
